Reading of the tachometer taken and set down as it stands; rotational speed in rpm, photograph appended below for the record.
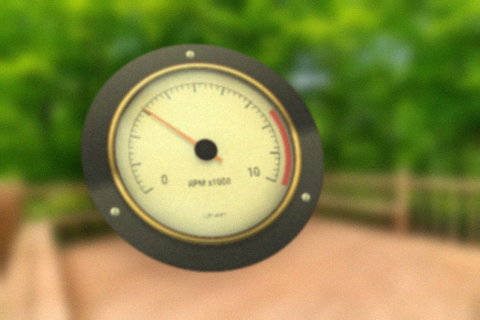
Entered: 3000 rpm
